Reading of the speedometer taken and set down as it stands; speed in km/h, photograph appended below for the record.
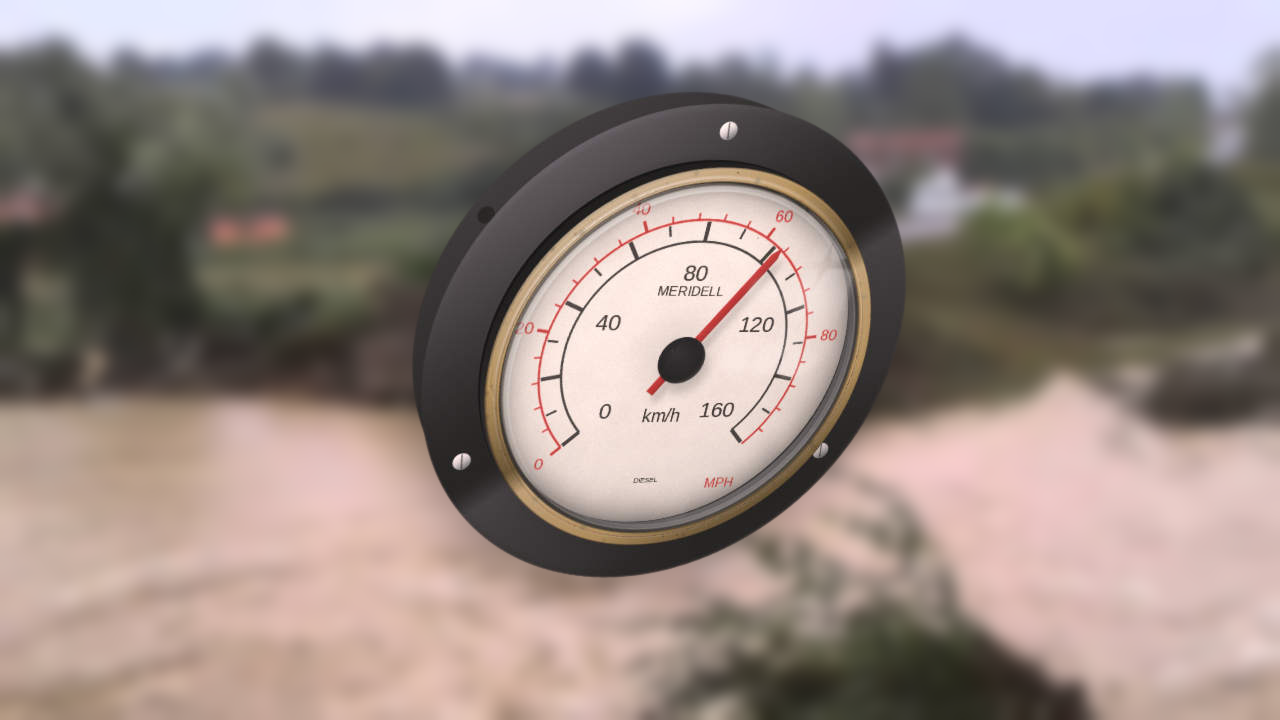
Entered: 100 km/h
